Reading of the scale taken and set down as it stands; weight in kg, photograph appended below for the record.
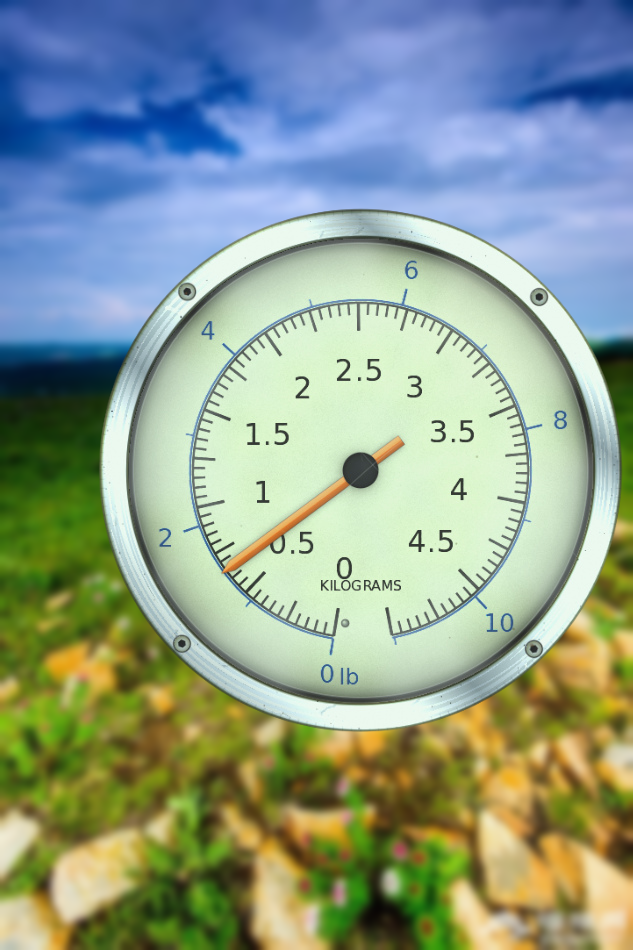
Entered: 0.65 kg
